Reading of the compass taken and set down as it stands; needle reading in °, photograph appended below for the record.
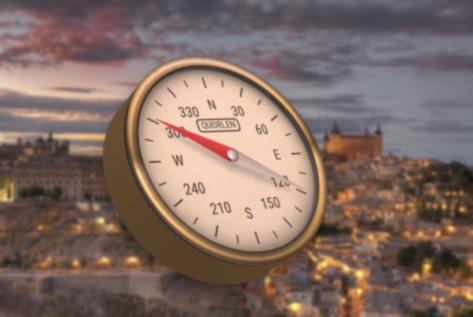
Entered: 300 °
